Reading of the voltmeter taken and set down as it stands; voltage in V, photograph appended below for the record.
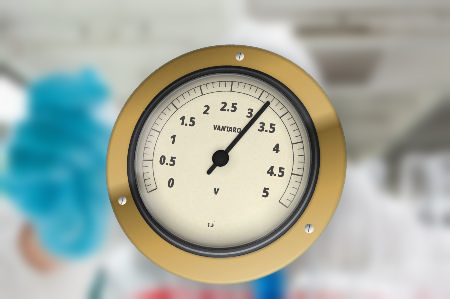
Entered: 3.2 V
